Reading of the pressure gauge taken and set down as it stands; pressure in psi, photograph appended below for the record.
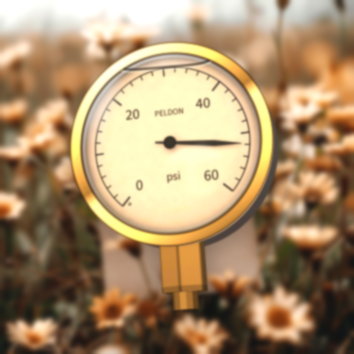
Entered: 52 psi
